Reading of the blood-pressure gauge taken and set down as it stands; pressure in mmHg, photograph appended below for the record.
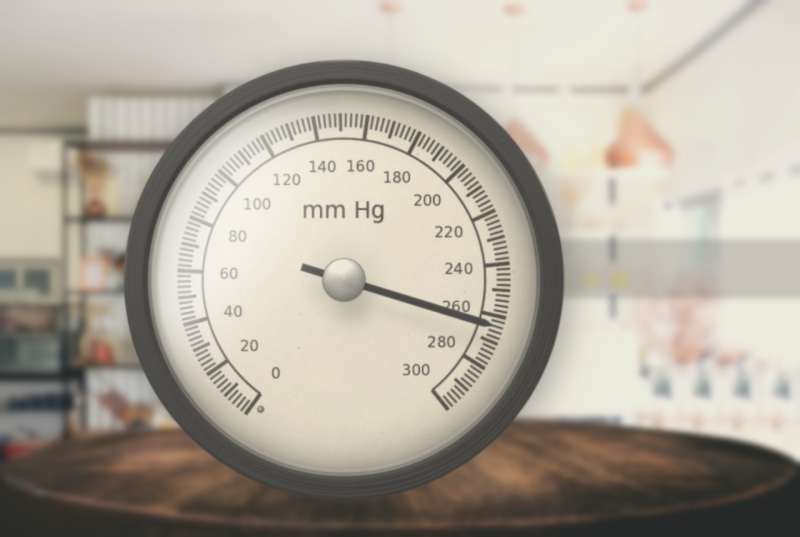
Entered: 264 mmHg
